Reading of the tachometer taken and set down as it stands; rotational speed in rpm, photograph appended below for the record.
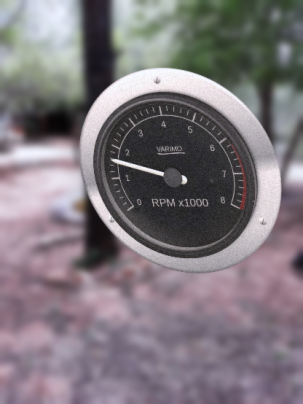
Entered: 1600 rpm
